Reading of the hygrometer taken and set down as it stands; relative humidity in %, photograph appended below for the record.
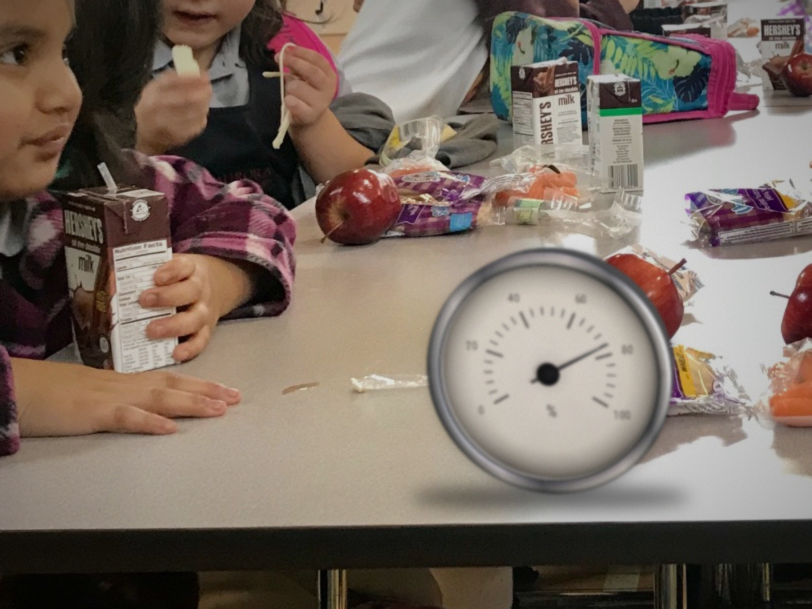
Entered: 76 %
